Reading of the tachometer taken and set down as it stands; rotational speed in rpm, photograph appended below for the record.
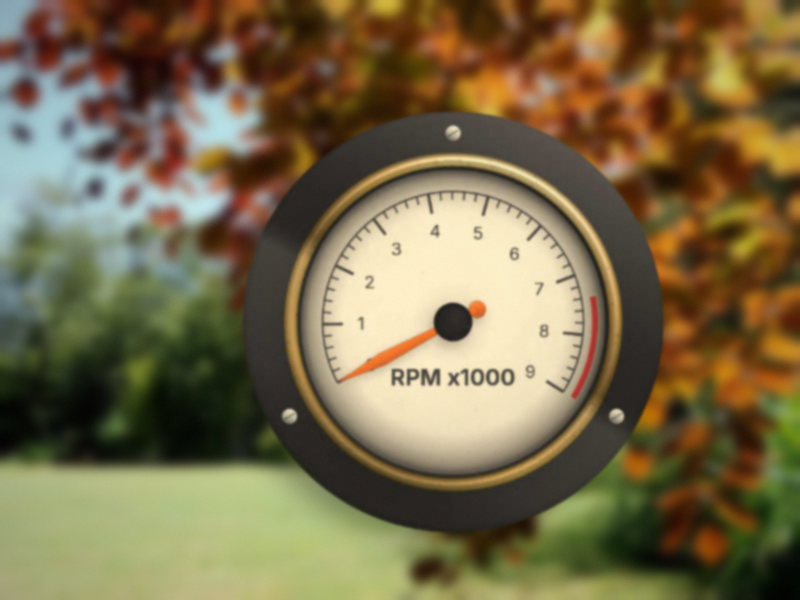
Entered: 0 rpm
